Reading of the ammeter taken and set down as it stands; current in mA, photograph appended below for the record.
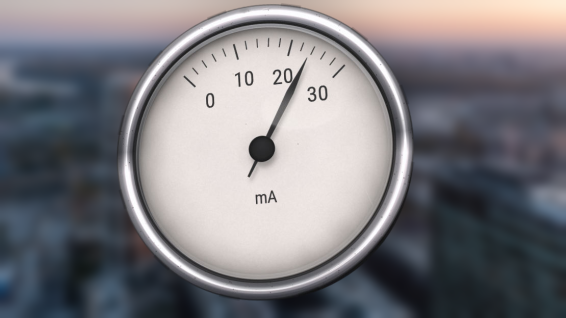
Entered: 24 mA
